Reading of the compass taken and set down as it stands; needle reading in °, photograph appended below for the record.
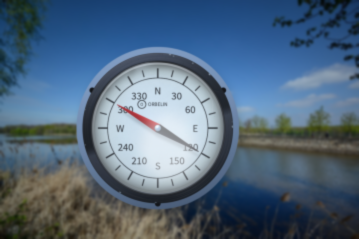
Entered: 300 °
